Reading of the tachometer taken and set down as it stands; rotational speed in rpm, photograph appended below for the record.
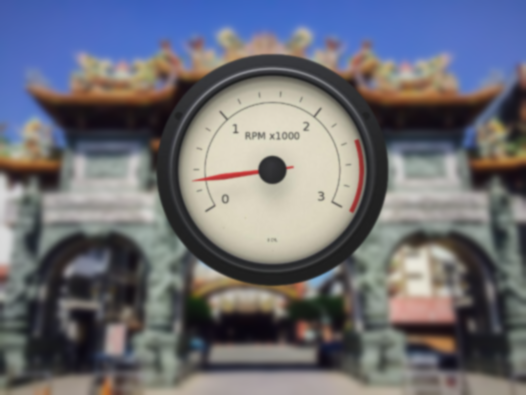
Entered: 300 rpm
